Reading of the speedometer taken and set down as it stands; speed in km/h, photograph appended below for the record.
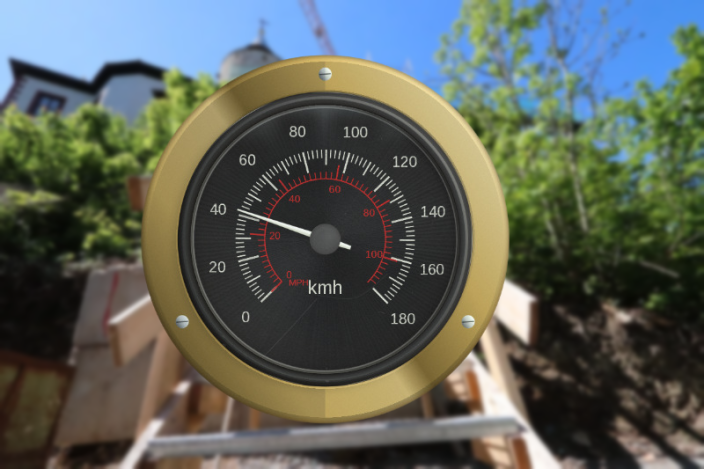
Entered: 42 km/h
